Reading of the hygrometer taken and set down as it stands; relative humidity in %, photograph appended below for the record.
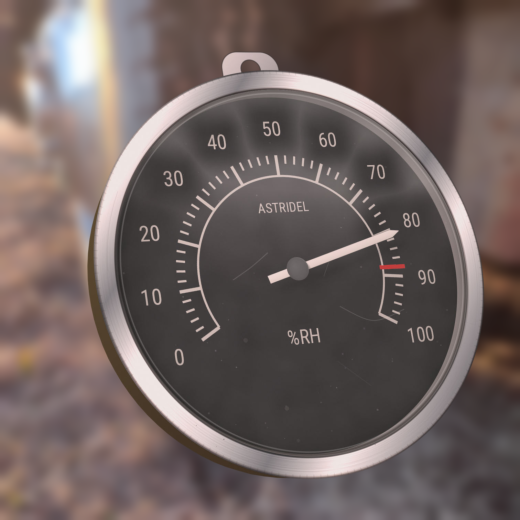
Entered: 81 %
